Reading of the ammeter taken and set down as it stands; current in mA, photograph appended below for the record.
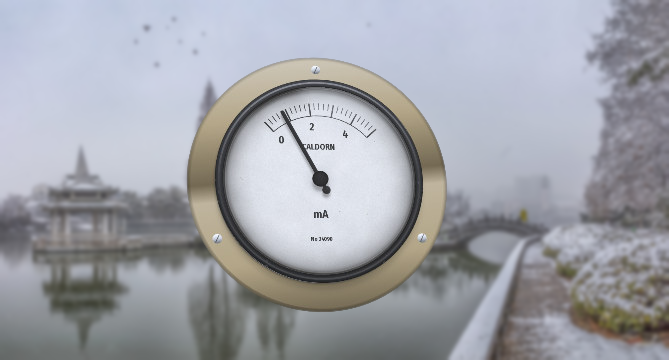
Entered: 0.8 mA
